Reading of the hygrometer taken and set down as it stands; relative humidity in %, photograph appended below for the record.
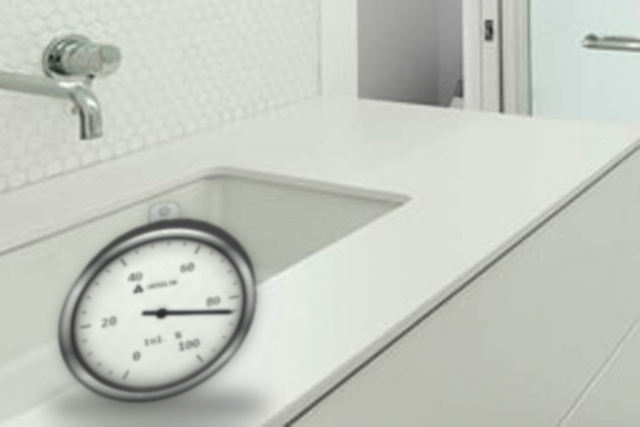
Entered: 84 %
